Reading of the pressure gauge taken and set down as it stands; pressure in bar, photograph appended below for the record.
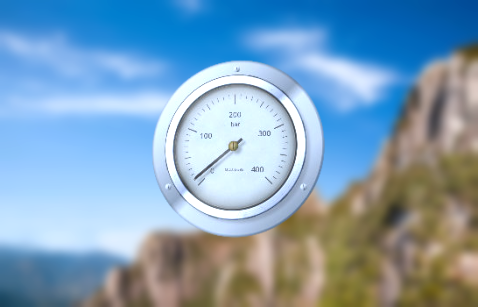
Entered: 10 bar
